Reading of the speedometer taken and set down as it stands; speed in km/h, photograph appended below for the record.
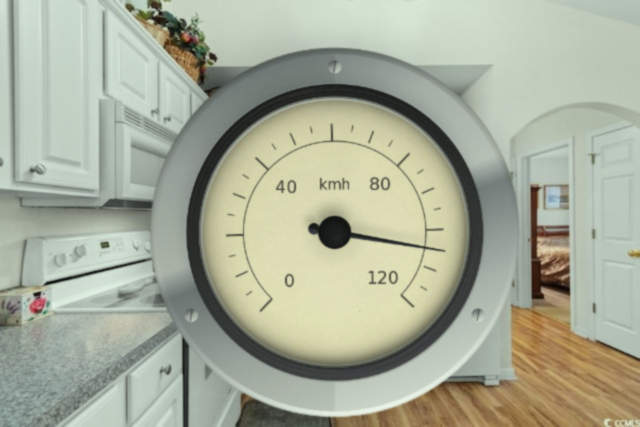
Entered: 105 km/h
